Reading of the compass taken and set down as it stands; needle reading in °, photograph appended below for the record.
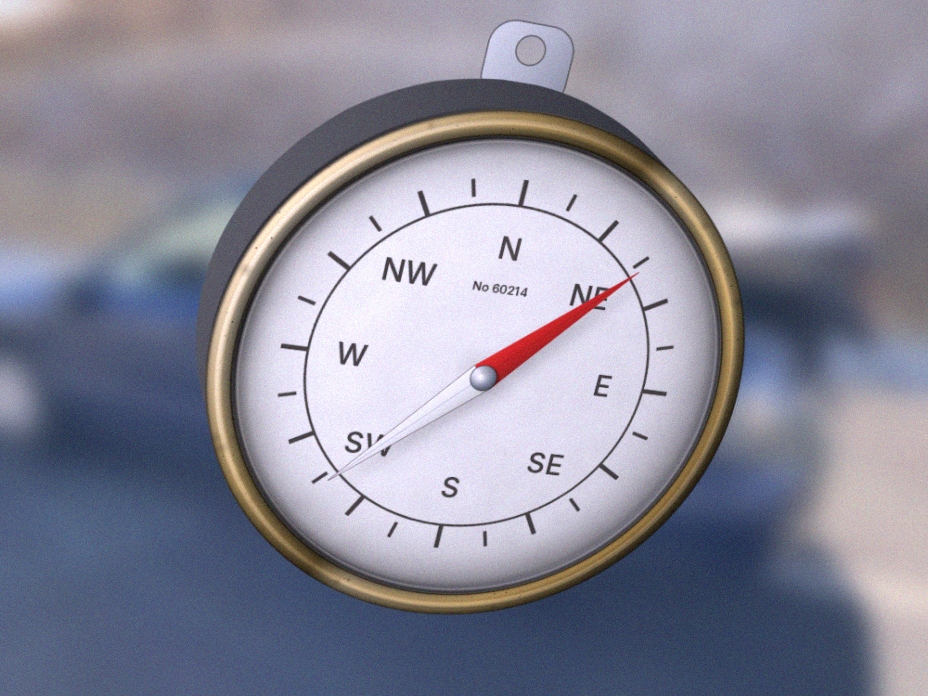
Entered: 45 °
